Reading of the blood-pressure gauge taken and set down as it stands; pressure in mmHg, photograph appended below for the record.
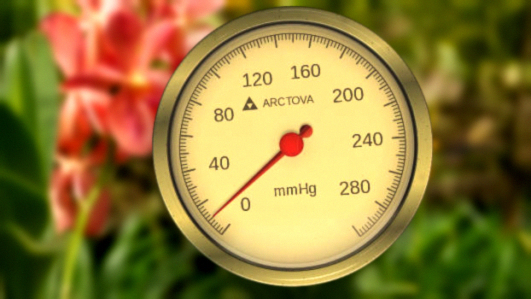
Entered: 10 mmHg
